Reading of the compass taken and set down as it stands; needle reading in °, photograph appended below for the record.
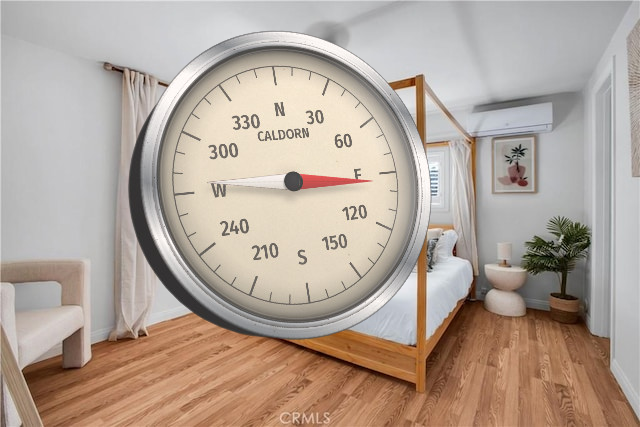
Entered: 95 °
